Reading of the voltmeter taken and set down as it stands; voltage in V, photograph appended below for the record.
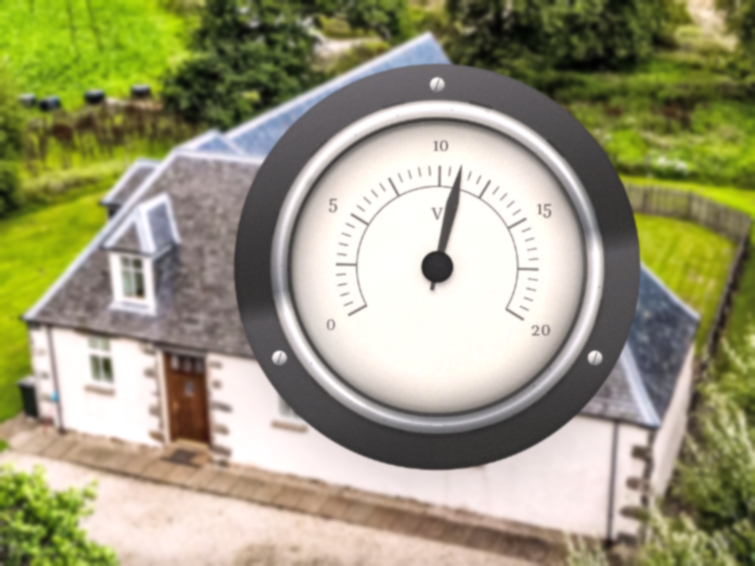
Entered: 11 V
